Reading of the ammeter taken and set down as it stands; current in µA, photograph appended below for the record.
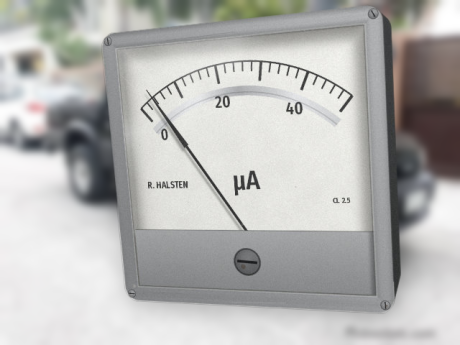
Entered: 4 µA
